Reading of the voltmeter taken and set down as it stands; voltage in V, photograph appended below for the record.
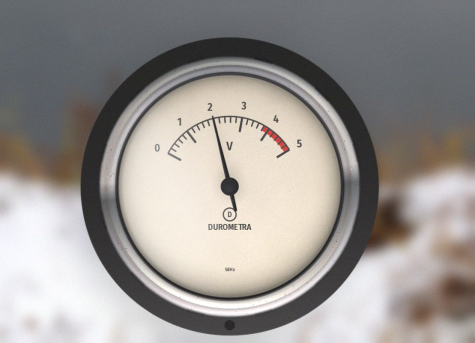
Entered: 2 V
